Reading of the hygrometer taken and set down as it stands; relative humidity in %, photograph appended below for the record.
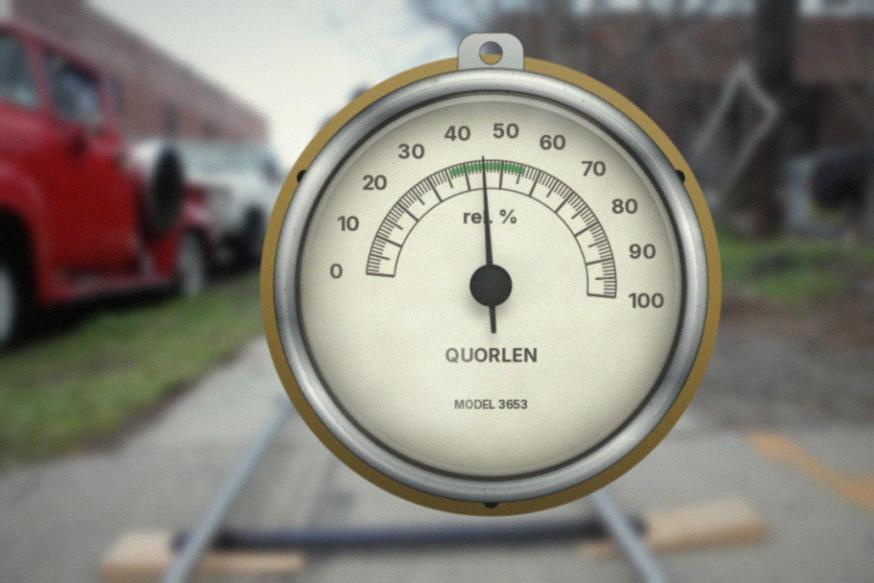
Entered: 45 %
